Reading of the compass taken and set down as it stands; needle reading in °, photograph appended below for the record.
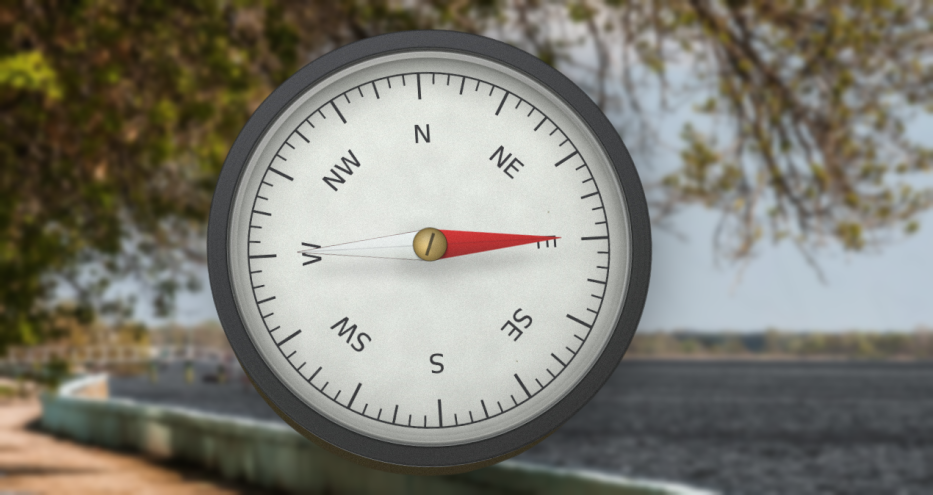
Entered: 90 °
